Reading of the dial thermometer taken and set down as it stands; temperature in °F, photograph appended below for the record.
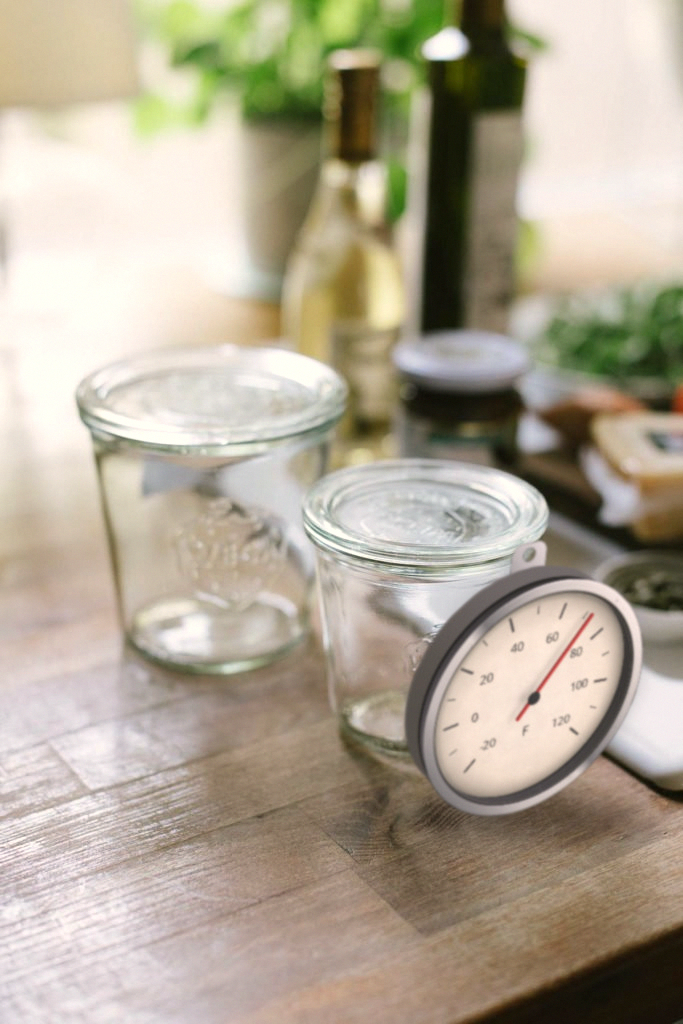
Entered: 70 °F
